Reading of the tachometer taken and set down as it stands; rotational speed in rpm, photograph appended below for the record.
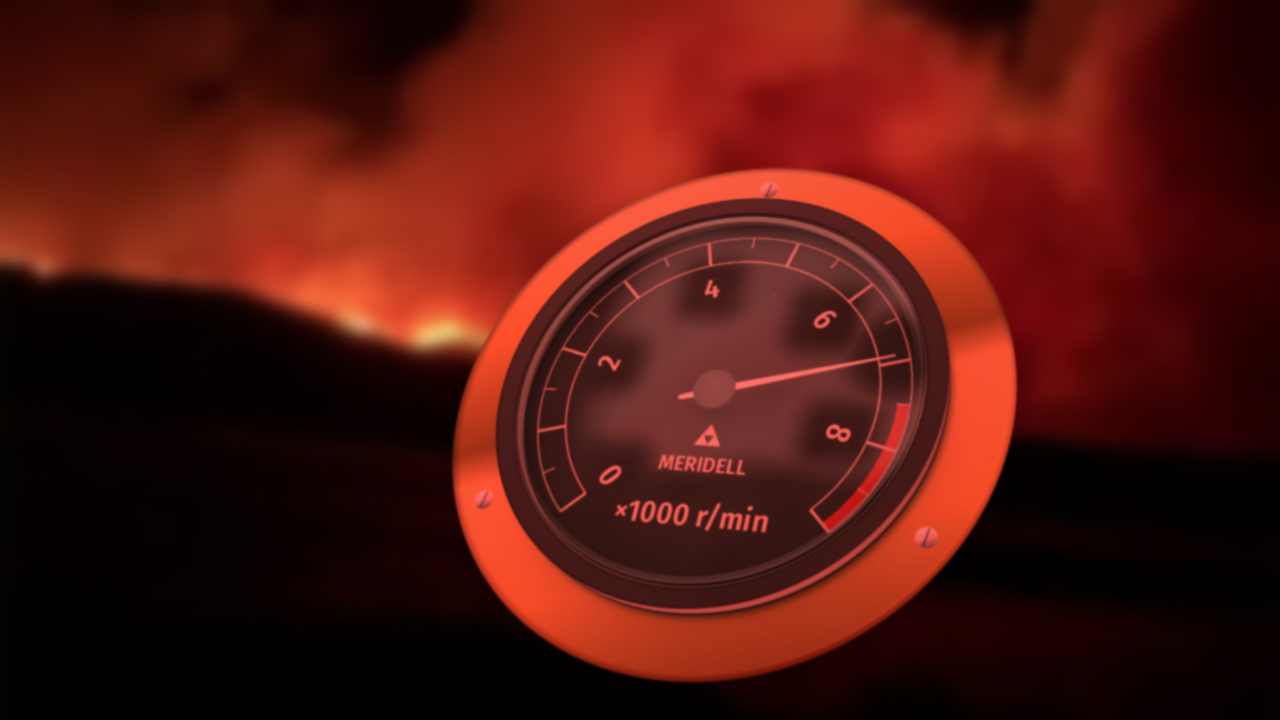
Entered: 7000 rpm
